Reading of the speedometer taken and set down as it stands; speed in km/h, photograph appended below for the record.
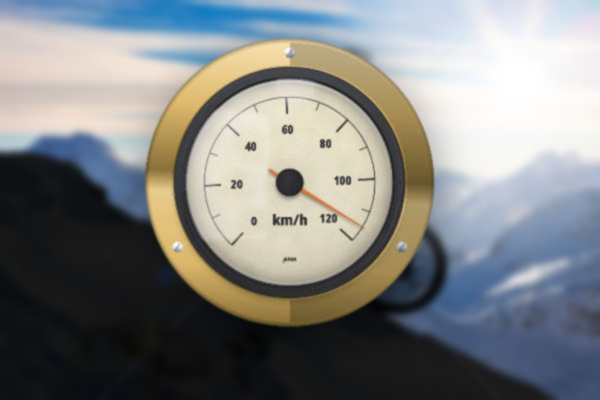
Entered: 115 km/h
